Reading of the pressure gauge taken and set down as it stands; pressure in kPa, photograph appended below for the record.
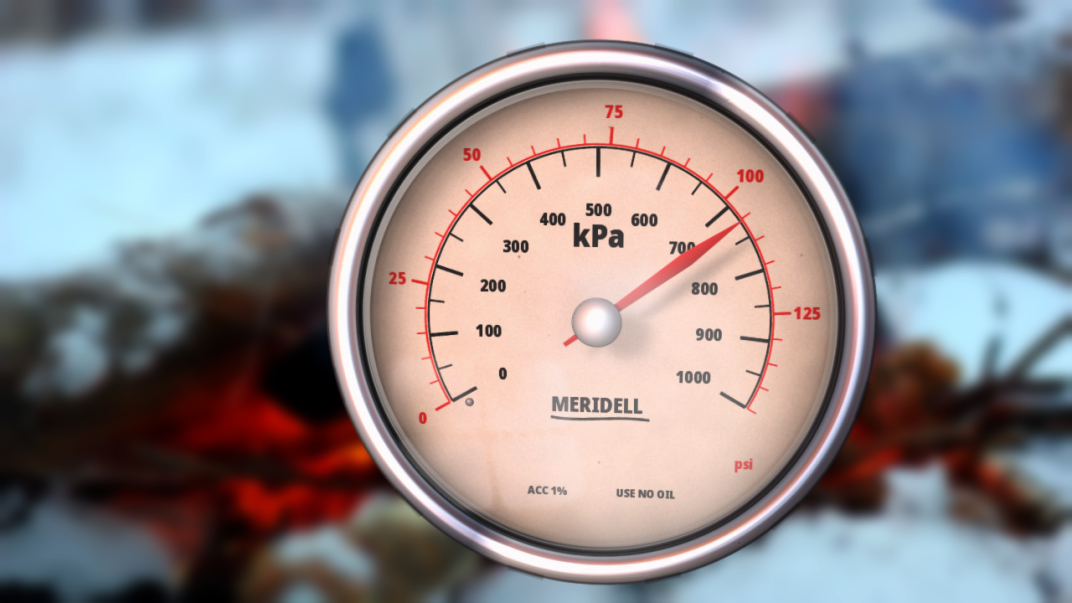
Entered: 725 kPa
